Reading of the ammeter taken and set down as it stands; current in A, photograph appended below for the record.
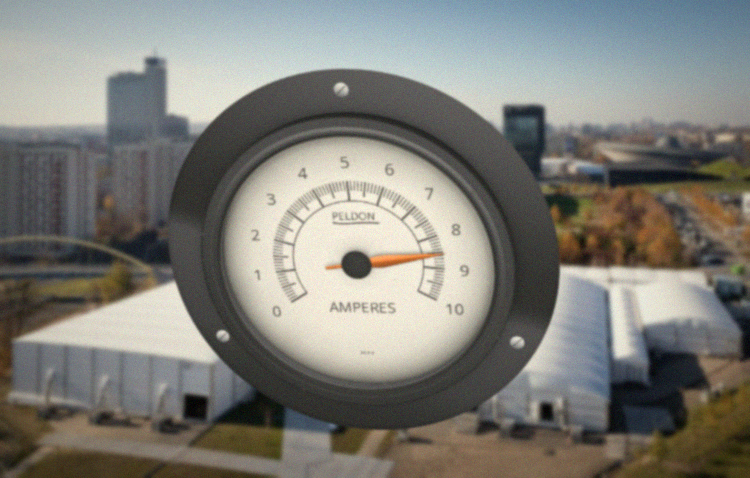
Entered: 8.5 A
